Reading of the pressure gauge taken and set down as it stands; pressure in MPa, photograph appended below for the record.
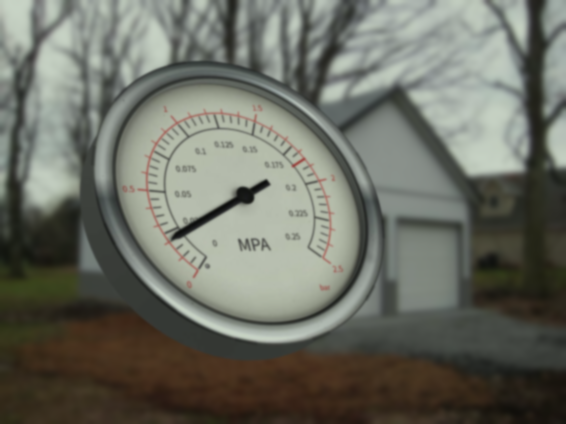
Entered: 0.02 MPa
